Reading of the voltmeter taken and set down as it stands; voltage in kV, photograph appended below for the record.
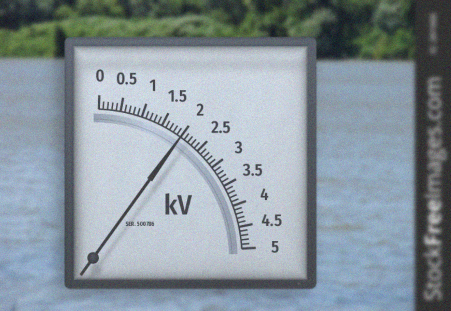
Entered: 2 kV
